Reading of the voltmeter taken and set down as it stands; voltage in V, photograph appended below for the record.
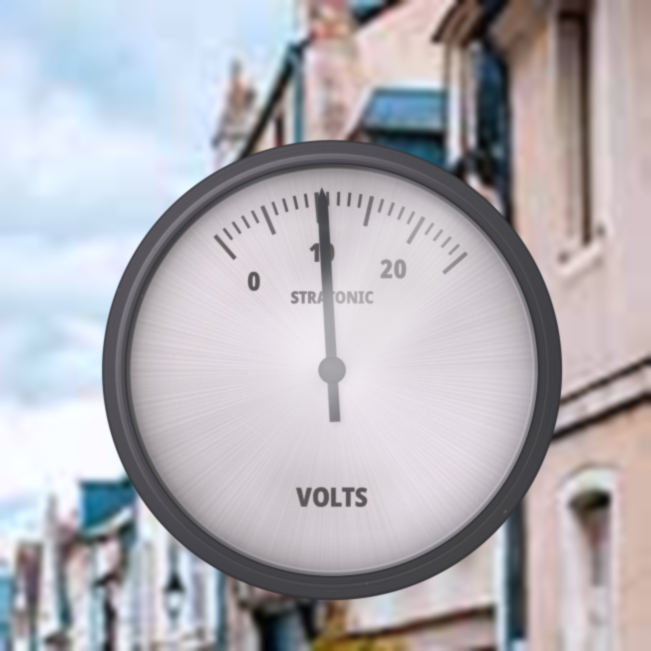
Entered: 10.5 V
